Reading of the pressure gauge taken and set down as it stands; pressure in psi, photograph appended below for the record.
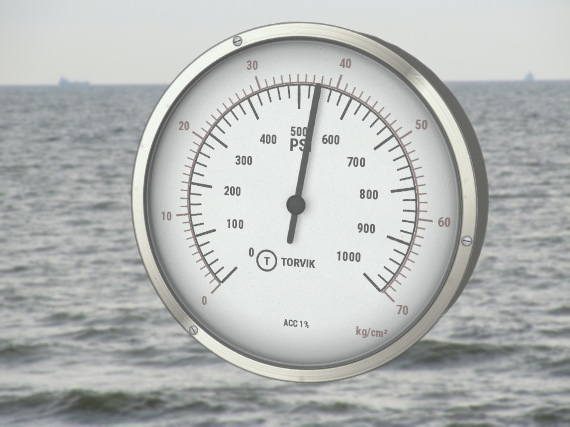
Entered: 540 psi
